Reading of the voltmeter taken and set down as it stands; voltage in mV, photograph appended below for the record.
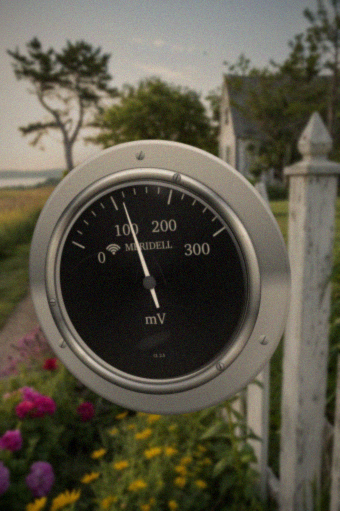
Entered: 120 mV
